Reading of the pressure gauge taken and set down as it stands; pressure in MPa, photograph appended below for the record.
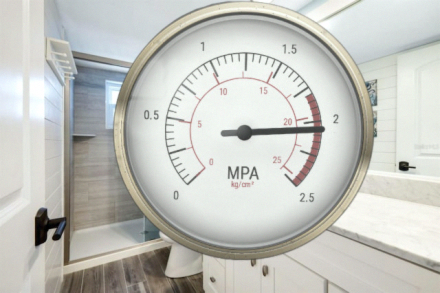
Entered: 2.05 MPa
